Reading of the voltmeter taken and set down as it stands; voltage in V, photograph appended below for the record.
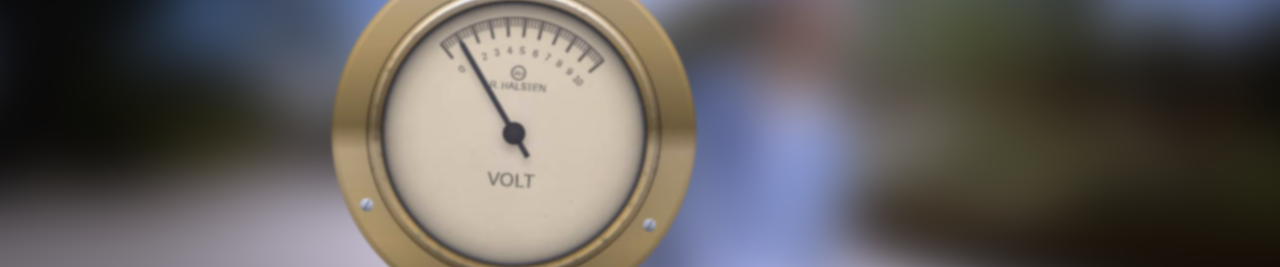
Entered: 1 V
